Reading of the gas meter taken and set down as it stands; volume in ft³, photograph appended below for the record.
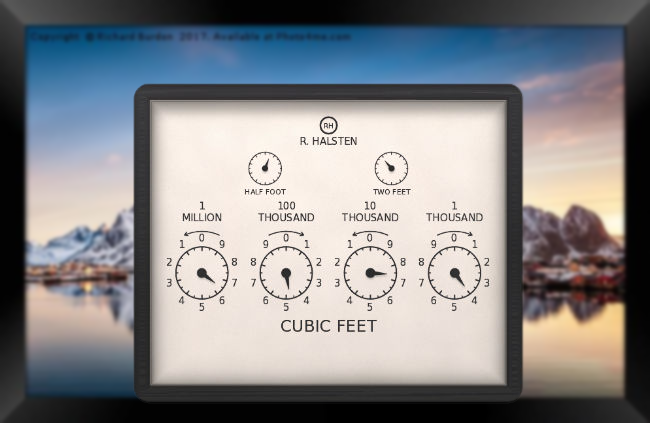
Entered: 647400 ft³
